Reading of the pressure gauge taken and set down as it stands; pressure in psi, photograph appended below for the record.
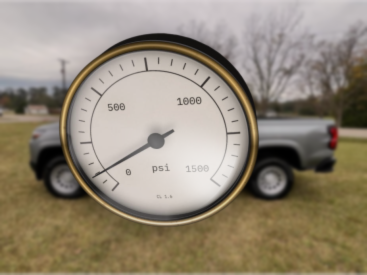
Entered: 100 psi
